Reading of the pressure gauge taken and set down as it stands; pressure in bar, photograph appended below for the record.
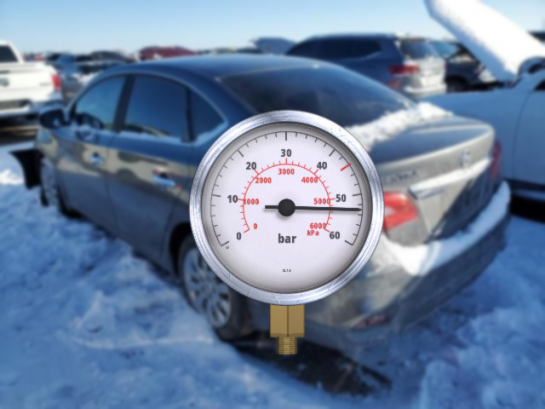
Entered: 53 bar
